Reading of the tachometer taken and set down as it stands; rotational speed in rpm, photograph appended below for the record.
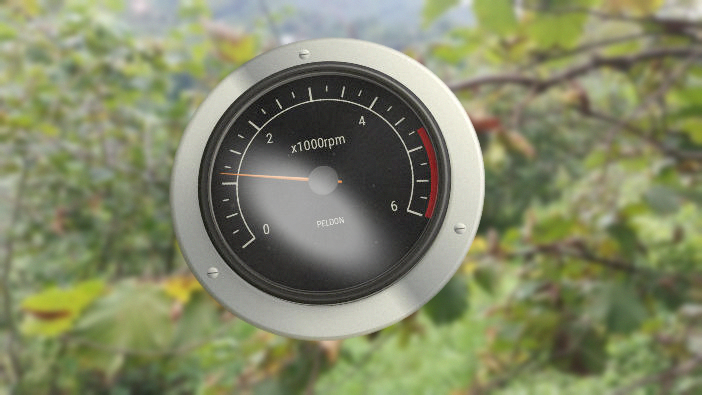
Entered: 1125 rpm
